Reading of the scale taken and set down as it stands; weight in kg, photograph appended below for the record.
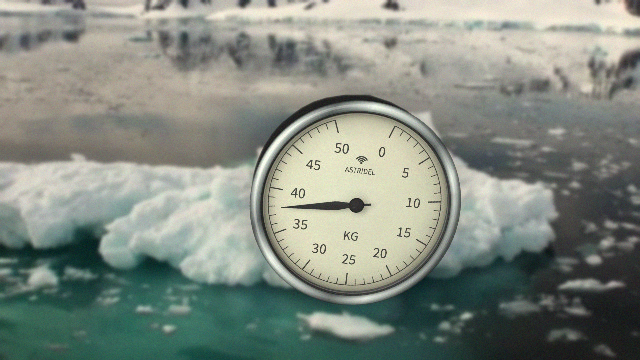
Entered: 38 kg
